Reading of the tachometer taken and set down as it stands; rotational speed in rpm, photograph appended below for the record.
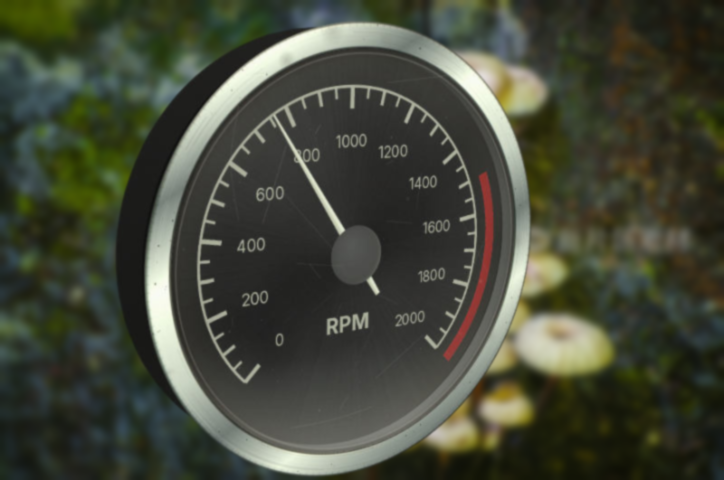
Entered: 750 rpm
